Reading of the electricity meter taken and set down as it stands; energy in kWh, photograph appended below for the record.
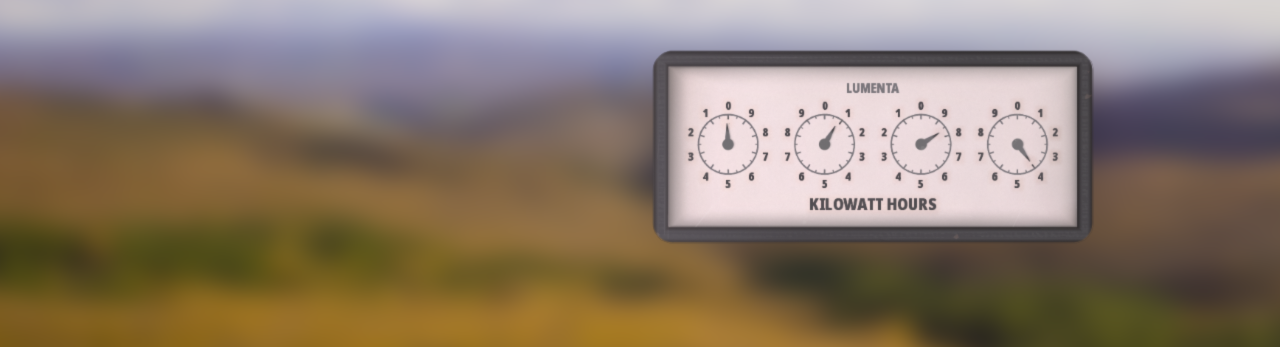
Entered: 84 kWh
